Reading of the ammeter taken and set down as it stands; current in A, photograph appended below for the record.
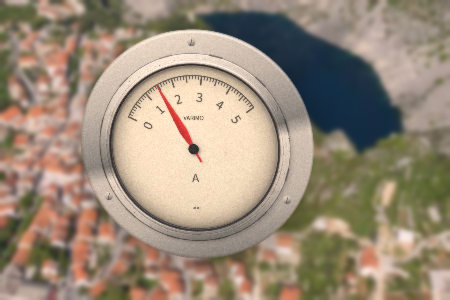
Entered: 1.5 A
